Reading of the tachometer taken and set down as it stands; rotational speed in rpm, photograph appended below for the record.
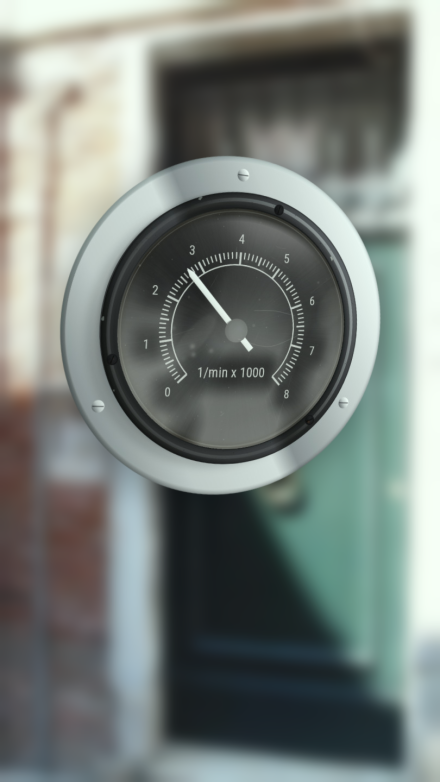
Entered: 2700 rpm
